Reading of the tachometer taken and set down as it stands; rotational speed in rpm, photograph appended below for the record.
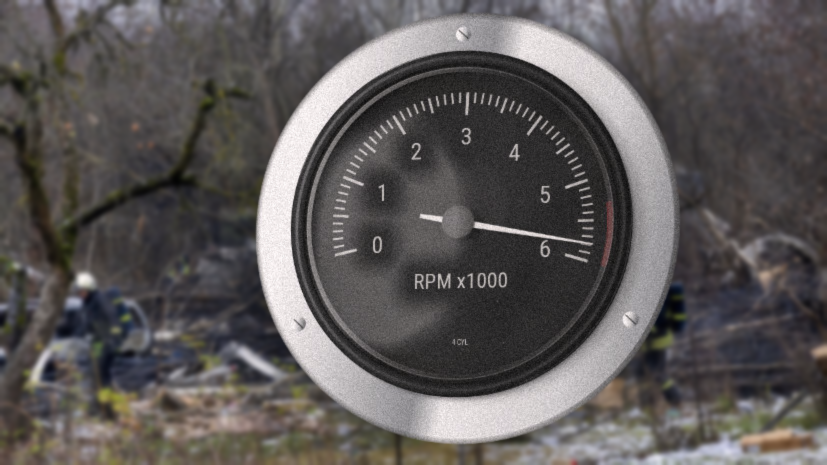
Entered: 5800 rpm
